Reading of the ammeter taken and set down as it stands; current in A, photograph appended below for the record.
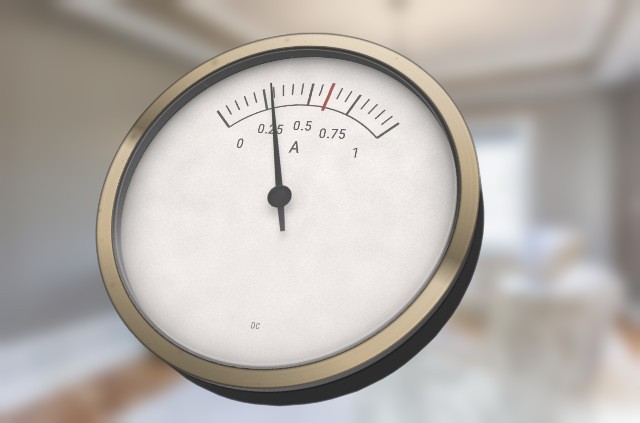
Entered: 0.3 A
